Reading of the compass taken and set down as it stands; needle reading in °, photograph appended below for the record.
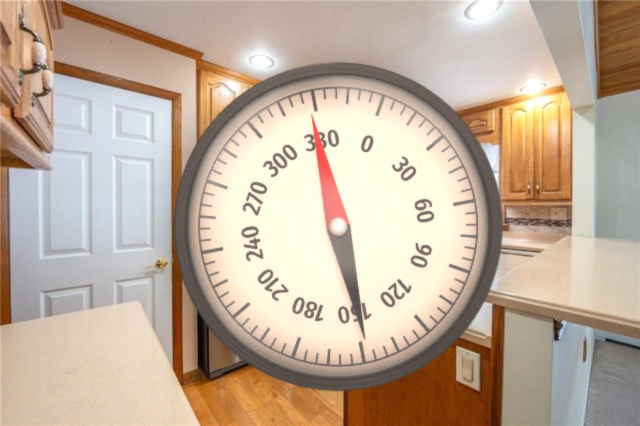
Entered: 327.5 °
